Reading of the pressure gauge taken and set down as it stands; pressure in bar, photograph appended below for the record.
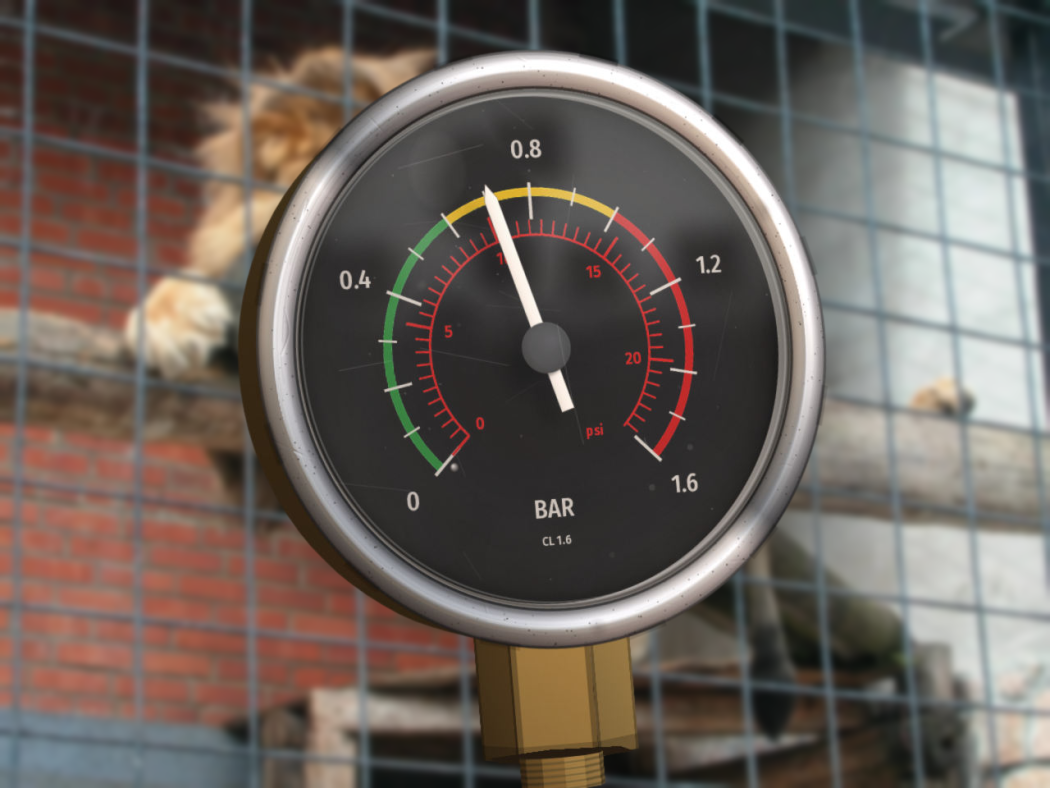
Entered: 0.7 bar
